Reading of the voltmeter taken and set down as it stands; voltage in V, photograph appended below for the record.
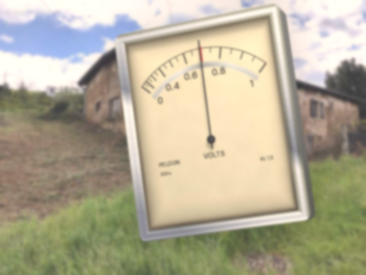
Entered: 0.7 V
